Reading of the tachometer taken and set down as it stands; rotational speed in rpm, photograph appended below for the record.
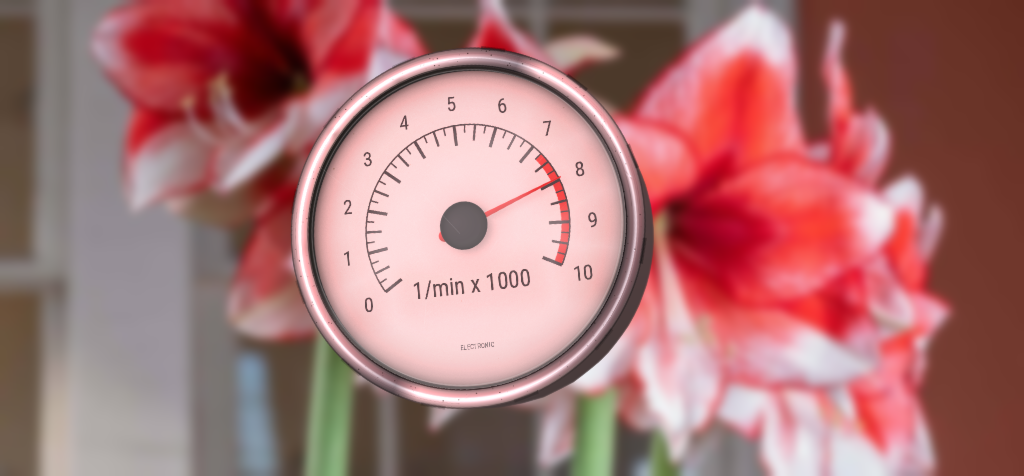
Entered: 8000 rpm
